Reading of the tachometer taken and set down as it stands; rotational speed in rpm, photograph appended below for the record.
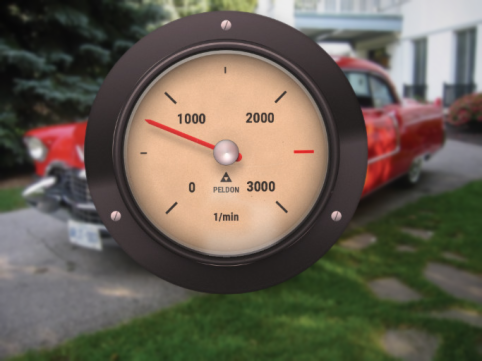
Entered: 750 rpm
